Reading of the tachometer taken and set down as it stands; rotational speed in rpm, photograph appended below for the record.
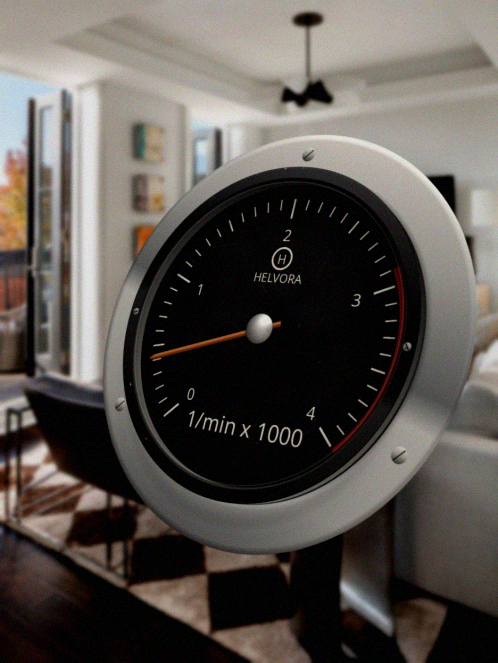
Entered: 400 rpm
